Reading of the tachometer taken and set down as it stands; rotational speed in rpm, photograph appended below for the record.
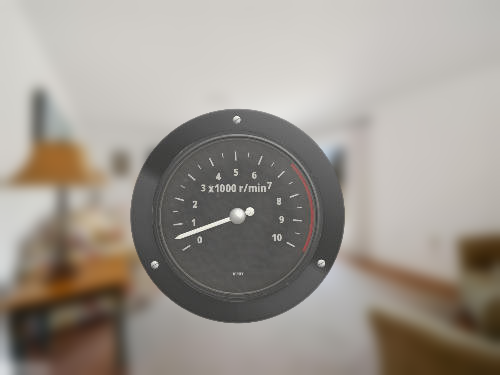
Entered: 500 rpm
